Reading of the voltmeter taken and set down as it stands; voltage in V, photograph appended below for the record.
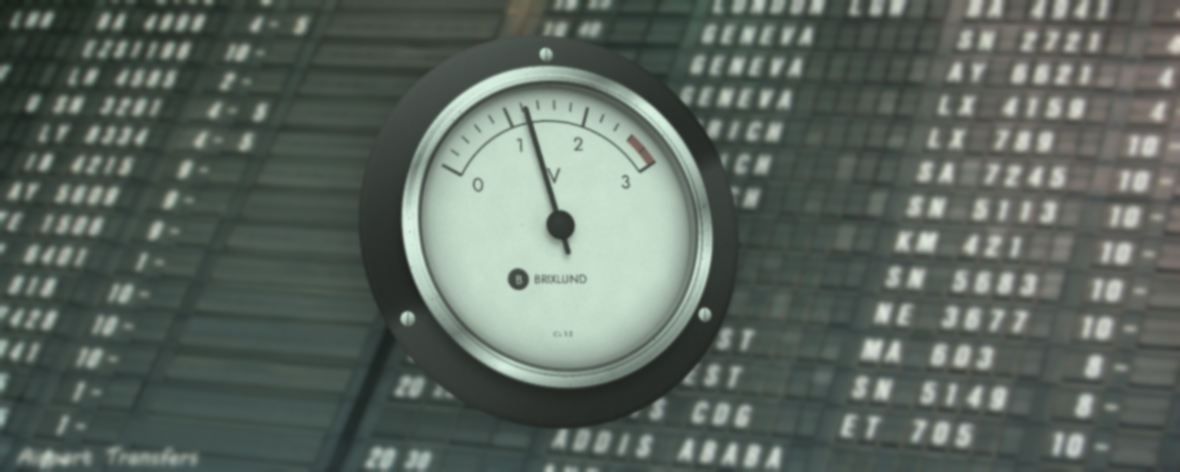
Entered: 1.2 V
